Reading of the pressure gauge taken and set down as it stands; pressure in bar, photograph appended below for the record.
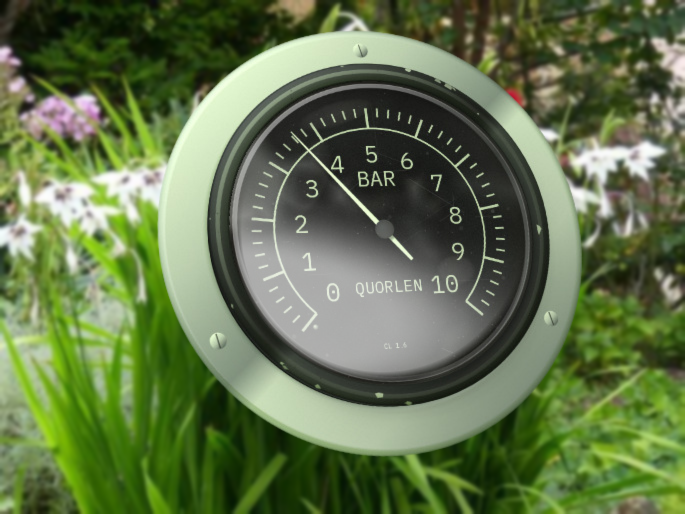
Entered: 3.6 bar
